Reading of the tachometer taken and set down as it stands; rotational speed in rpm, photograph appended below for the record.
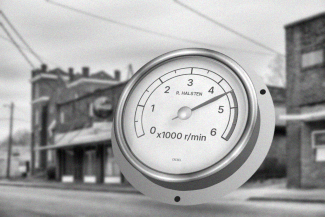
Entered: 4500 rpm
